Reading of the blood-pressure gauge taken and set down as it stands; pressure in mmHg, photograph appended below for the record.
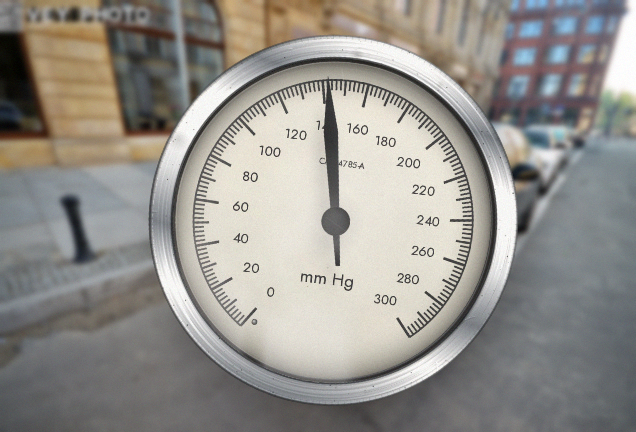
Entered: 142 mmHg
